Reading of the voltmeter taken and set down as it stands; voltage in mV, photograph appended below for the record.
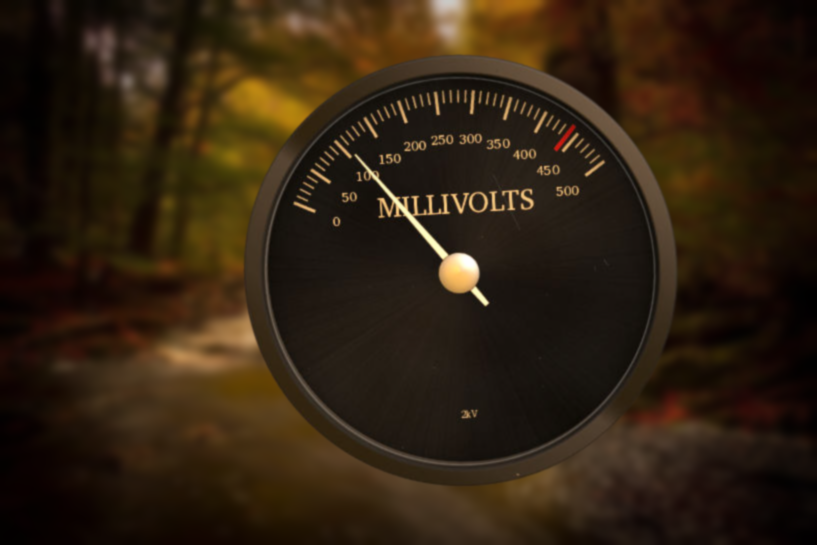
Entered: 110 mV
